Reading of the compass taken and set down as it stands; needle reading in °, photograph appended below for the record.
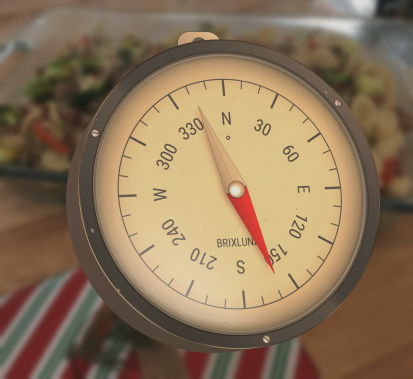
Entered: 160 °
